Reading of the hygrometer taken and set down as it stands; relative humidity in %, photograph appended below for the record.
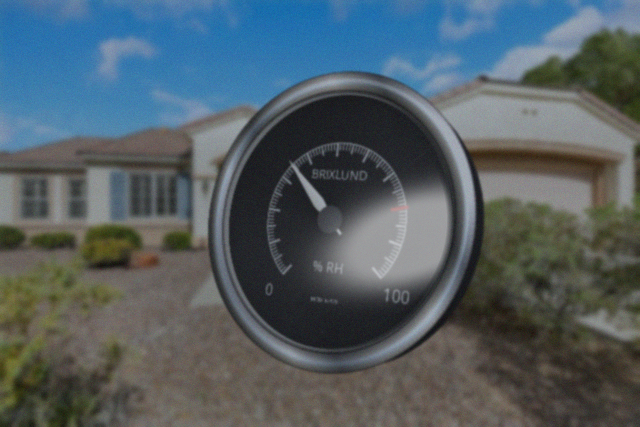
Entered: 35 %
